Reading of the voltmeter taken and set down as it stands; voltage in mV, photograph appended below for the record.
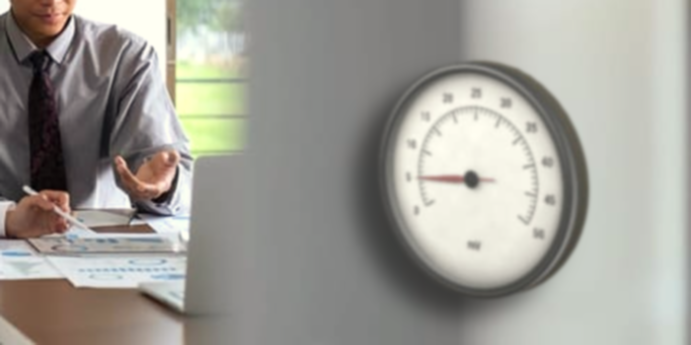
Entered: 5 mV
